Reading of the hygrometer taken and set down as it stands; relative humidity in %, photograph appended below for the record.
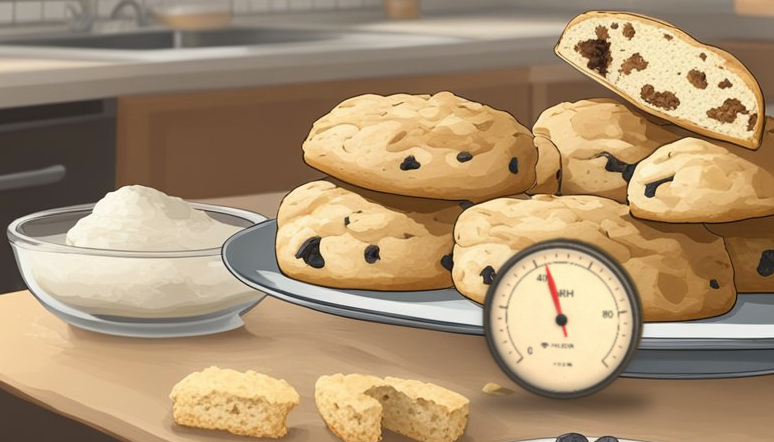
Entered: 44 %
